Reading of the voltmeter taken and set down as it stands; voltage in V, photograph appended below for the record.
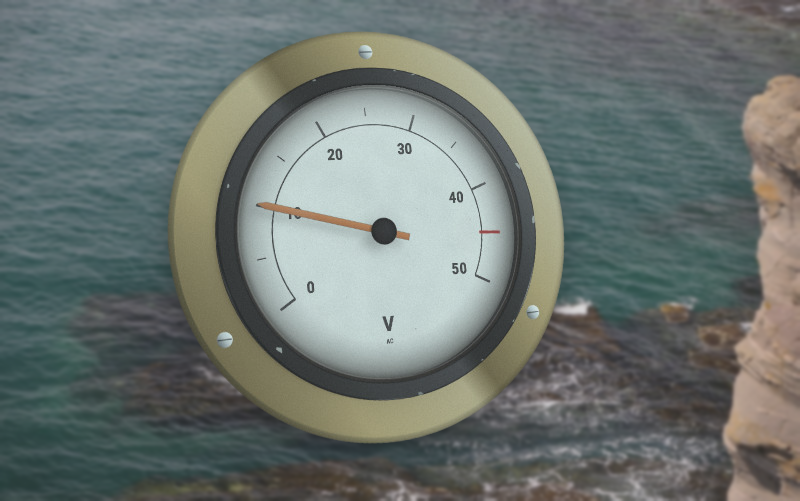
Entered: 10 V
